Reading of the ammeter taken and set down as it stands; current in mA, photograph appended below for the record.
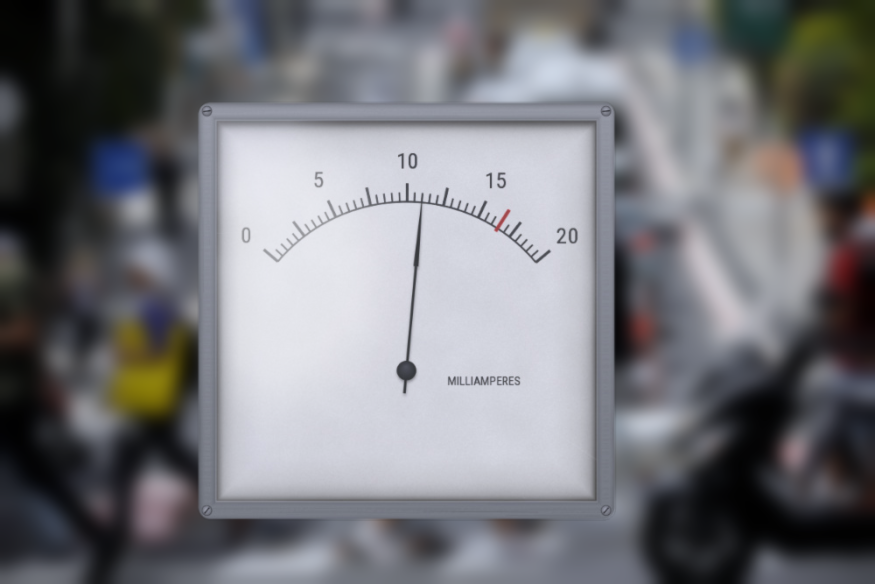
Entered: 11 mA
